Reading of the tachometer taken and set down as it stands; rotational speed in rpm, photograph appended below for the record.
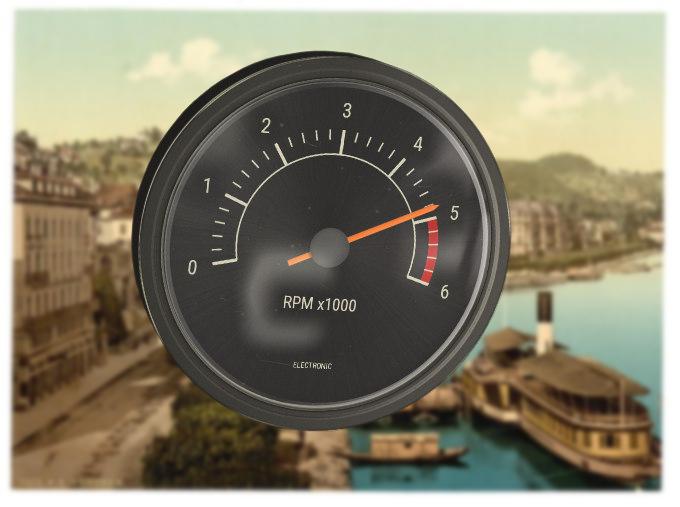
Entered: 4800 rpm
